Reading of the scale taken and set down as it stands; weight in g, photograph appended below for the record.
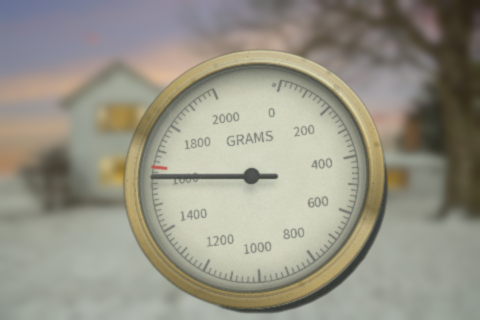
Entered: 1600 g
